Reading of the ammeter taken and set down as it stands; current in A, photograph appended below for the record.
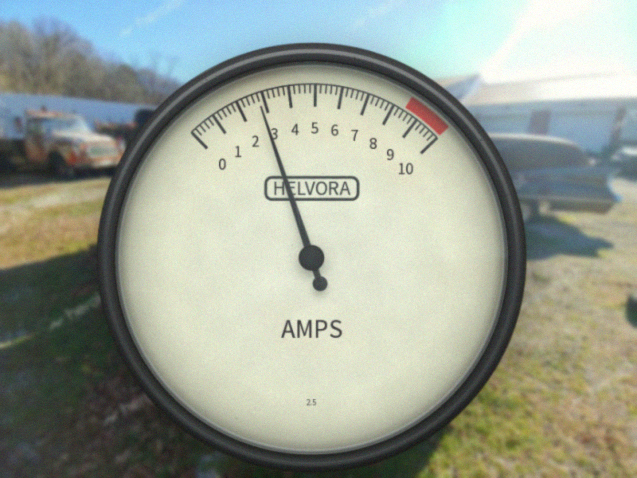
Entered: 2.8 A
